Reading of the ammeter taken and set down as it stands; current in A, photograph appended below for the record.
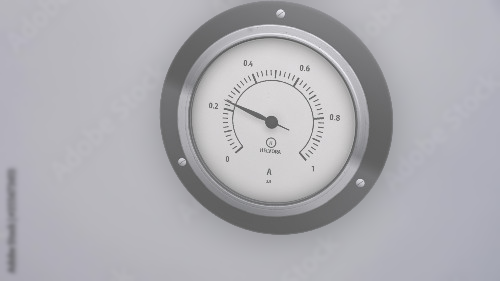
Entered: 0.24 A
